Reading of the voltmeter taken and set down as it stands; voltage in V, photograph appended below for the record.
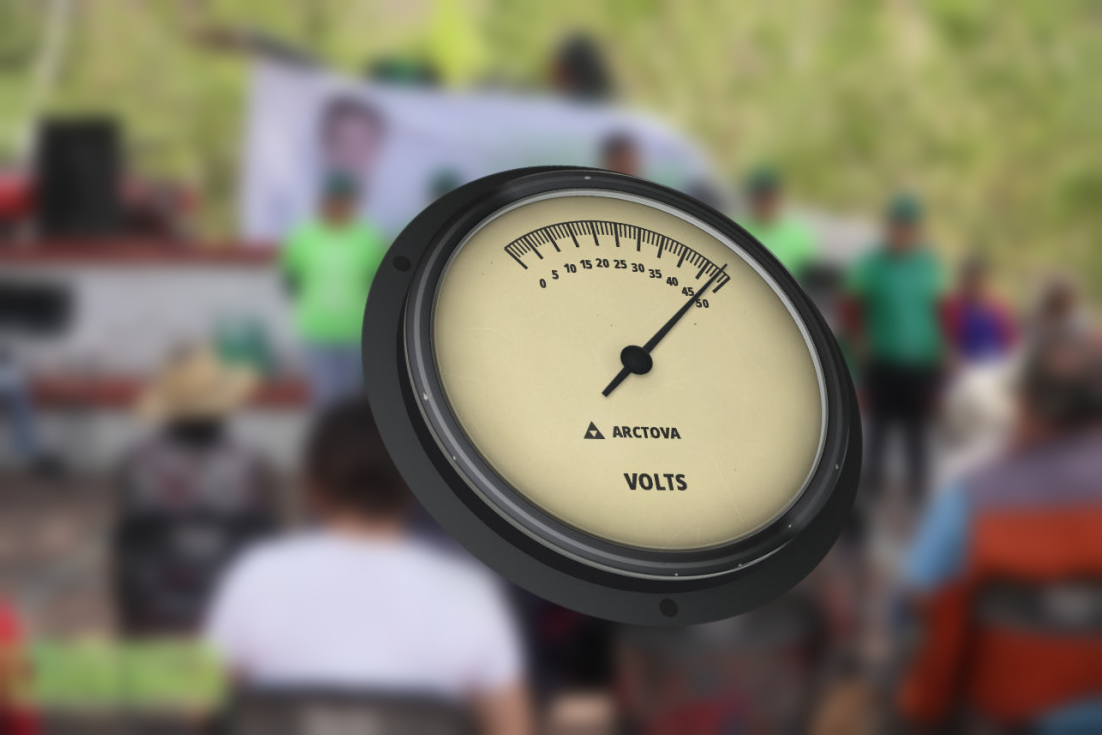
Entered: 48 V
